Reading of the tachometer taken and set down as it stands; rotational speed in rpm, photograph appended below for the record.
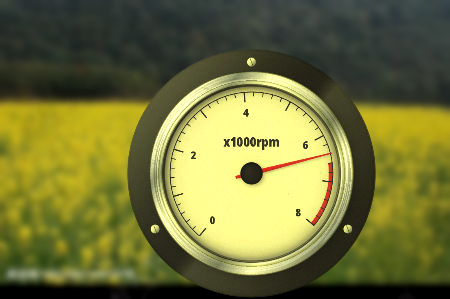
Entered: 6400 rpm
